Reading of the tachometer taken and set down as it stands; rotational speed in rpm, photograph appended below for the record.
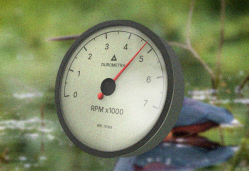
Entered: 4750 rpm
